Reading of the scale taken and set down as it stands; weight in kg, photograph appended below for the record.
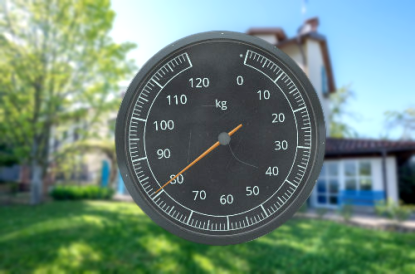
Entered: 81 kg
